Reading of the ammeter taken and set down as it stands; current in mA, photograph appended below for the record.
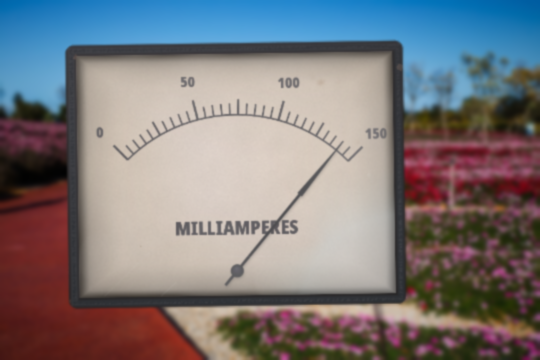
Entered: 140 mA
